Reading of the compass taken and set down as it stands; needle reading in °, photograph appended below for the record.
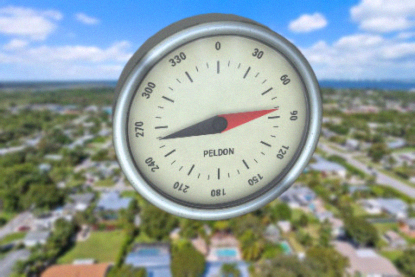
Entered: 80 °
